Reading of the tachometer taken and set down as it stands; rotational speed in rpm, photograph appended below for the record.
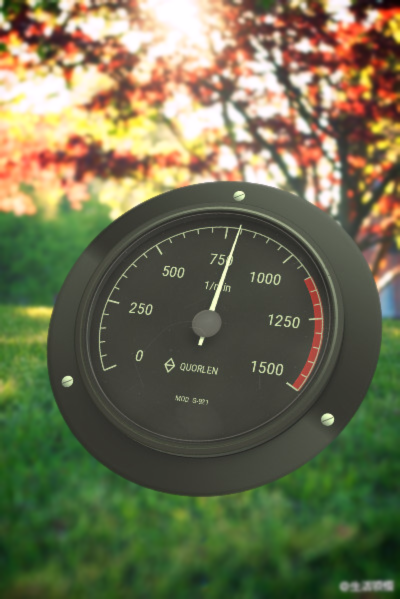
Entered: 800 rpm
